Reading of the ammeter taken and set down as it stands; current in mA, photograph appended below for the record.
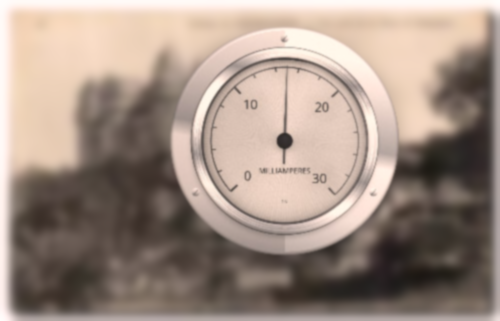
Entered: 15 mA
